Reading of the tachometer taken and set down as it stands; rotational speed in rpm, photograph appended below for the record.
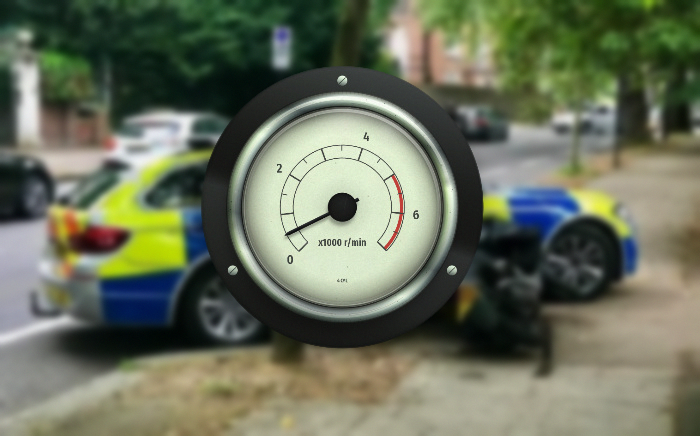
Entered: 500 rpm
